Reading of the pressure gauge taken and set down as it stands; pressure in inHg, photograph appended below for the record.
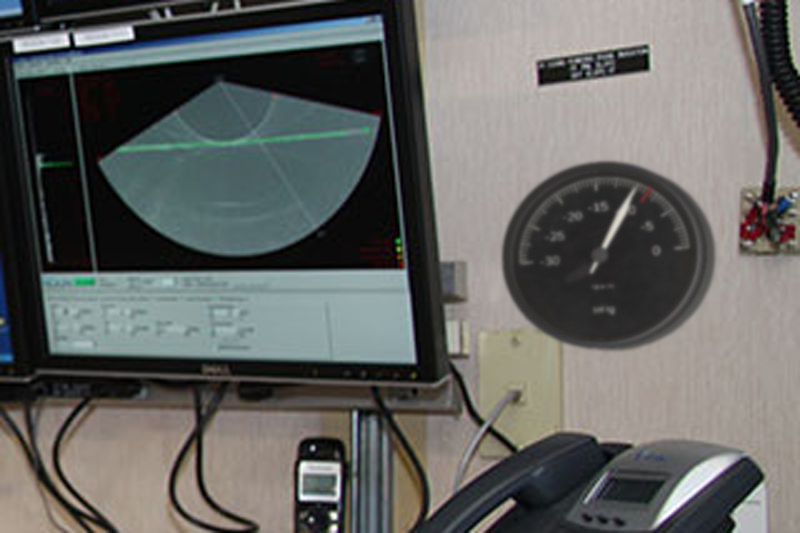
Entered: -10 inHg
